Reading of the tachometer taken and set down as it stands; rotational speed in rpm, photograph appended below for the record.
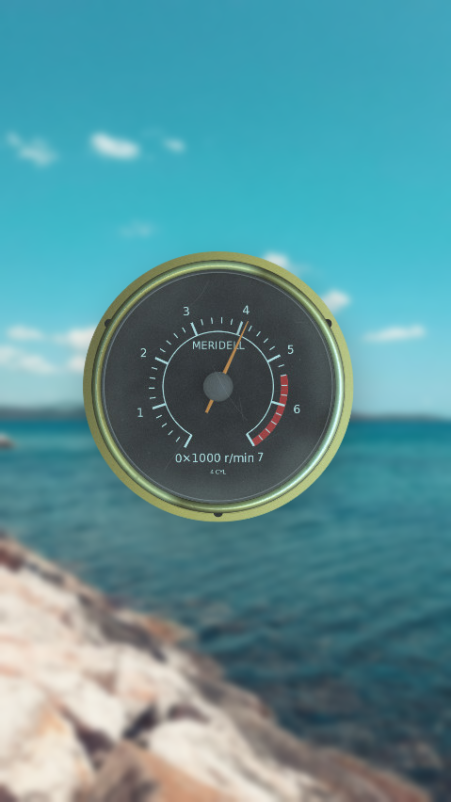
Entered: 4100 rpm
